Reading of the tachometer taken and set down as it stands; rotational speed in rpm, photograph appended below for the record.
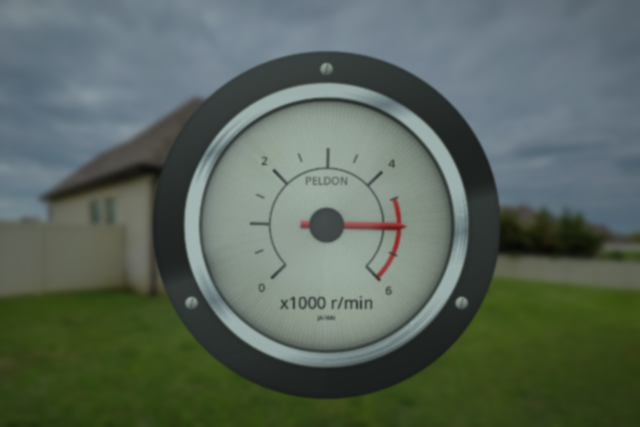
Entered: 5000 rpm
